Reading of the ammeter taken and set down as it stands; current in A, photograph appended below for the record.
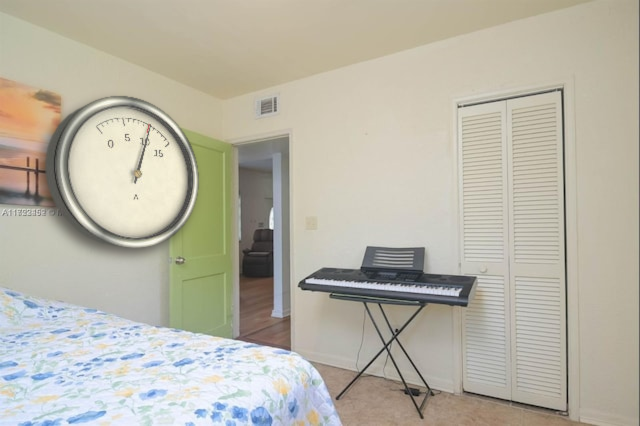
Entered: 10 A
